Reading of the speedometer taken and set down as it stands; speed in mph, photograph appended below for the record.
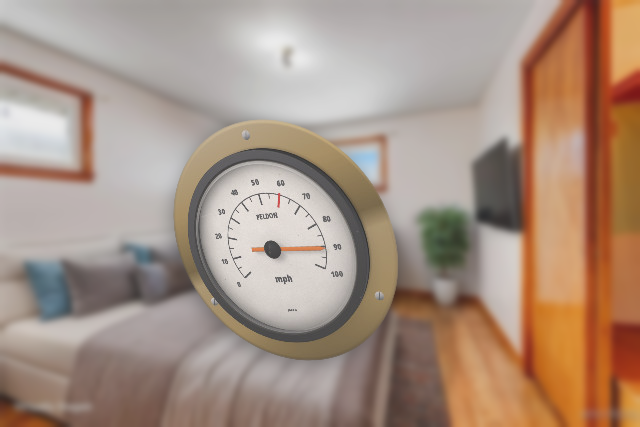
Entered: 90 mph
